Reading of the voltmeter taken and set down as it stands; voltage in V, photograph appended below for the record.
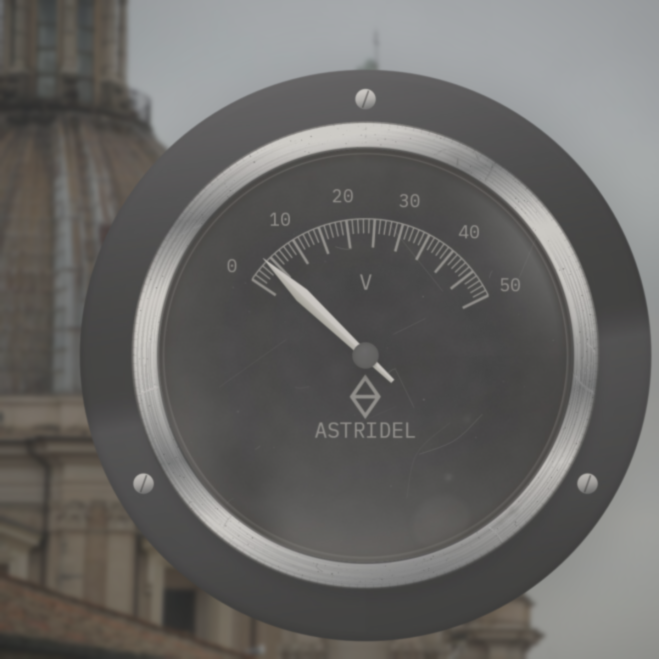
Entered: 4 V
